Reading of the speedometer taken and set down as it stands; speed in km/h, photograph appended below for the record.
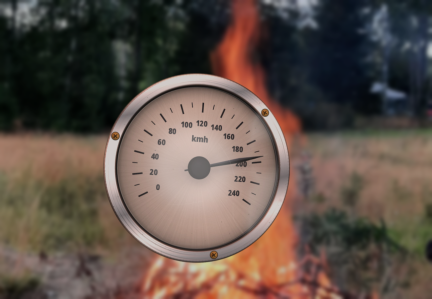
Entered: 195 km/h
